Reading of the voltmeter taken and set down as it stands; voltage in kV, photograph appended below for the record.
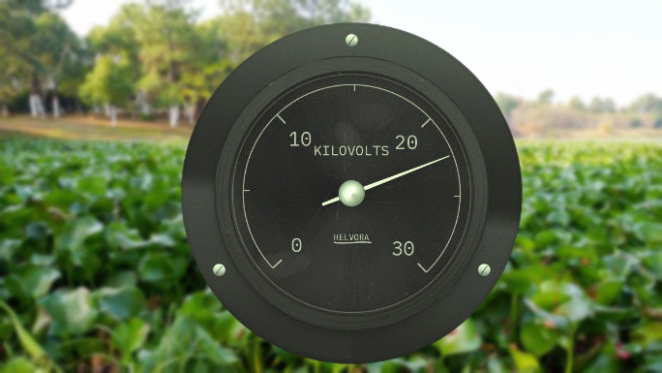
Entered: 22.5 kV
